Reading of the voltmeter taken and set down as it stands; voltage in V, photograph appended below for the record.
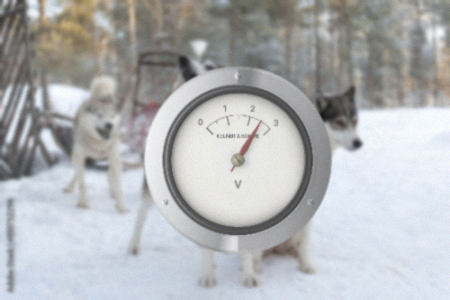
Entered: 2.5 V
